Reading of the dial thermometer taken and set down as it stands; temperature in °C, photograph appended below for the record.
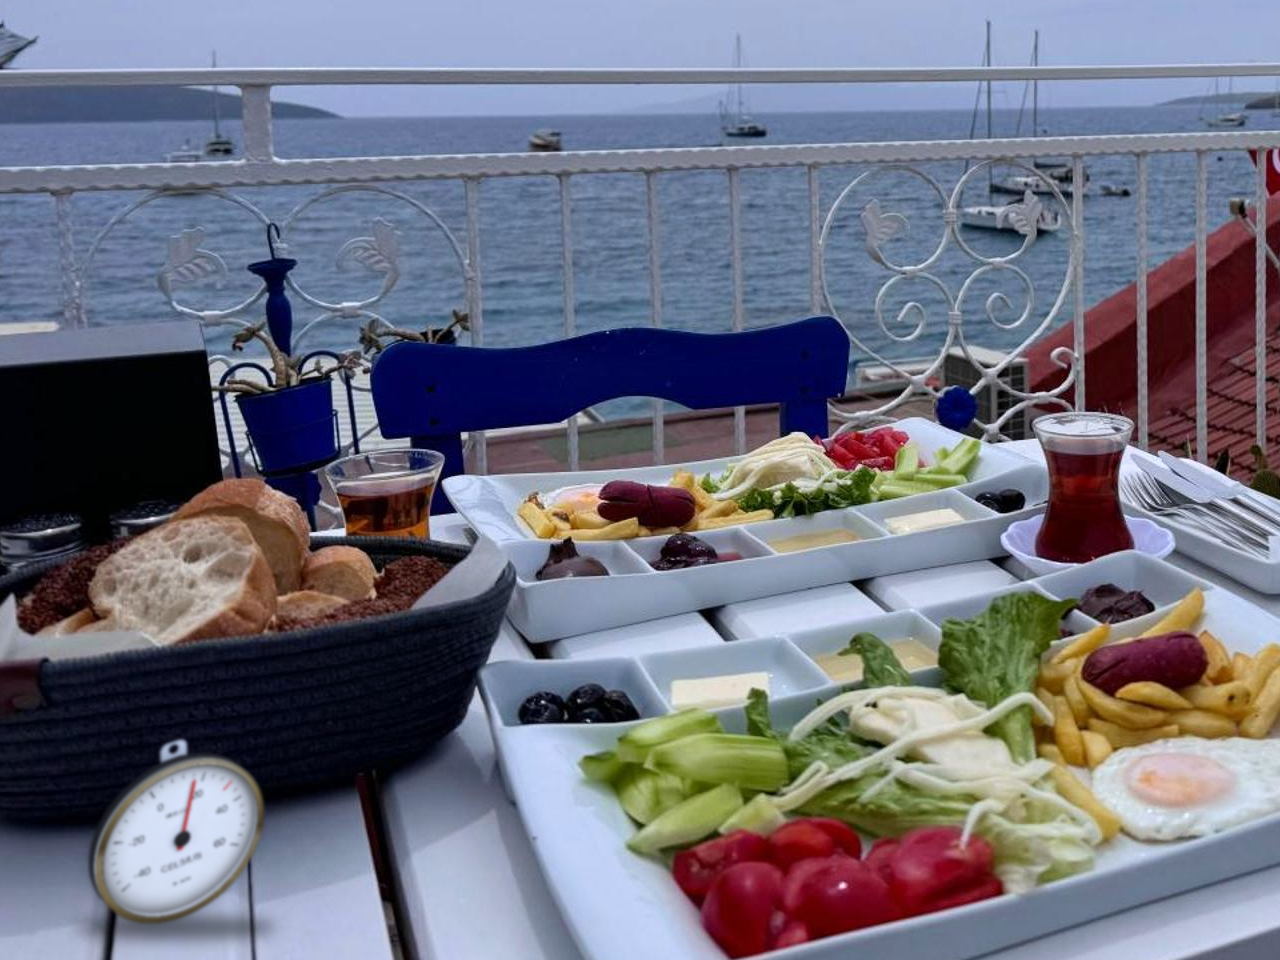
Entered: 16 °C
